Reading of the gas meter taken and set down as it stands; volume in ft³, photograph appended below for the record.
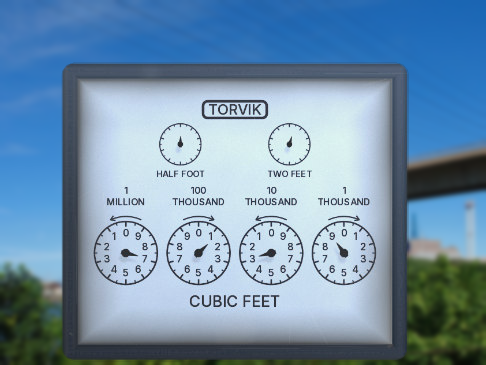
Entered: 712900 ft³
